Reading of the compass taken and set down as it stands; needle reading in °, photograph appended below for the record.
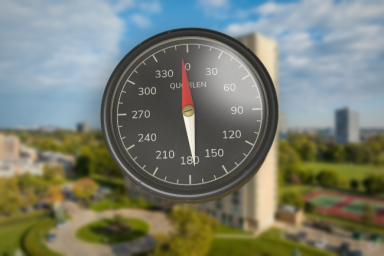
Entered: 355 °
